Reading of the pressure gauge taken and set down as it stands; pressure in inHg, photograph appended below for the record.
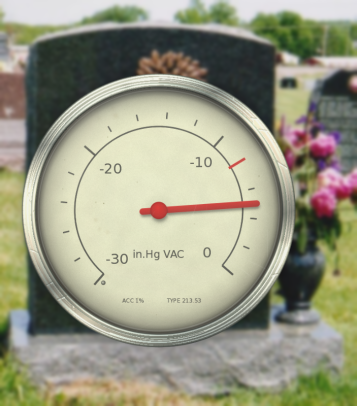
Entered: -5 inHg
